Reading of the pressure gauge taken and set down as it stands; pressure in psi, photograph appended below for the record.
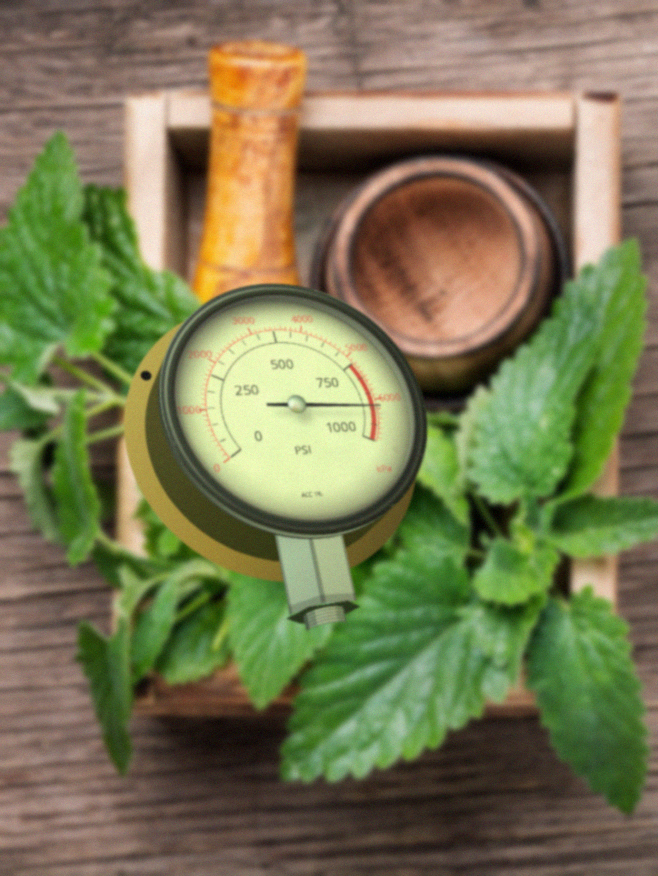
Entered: 900 psi
